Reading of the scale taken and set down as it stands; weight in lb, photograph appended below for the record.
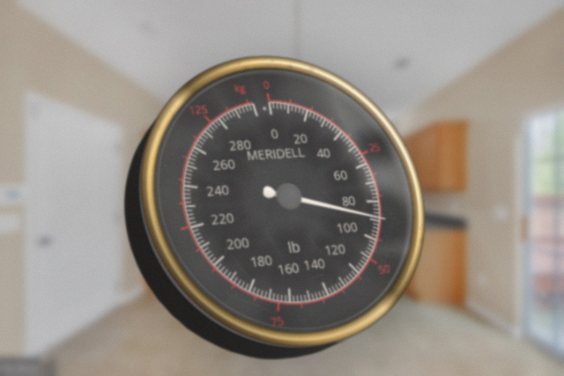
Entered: 90 lb
